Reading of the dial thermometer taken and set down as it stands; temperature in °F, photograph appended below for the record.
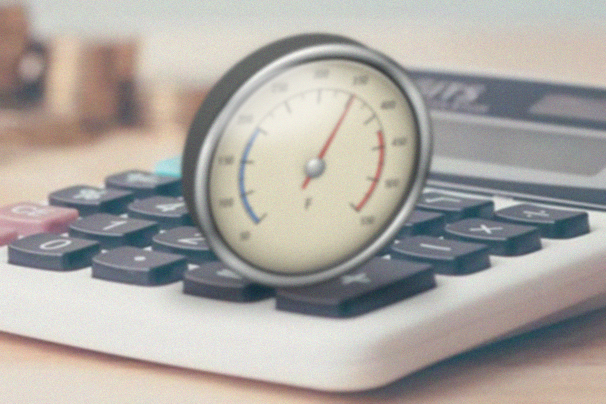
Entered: 350 °F
